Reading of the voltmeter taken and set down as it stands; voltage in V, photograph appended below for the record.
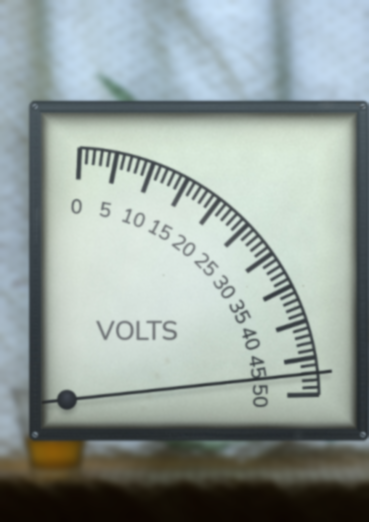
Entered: 47 V
